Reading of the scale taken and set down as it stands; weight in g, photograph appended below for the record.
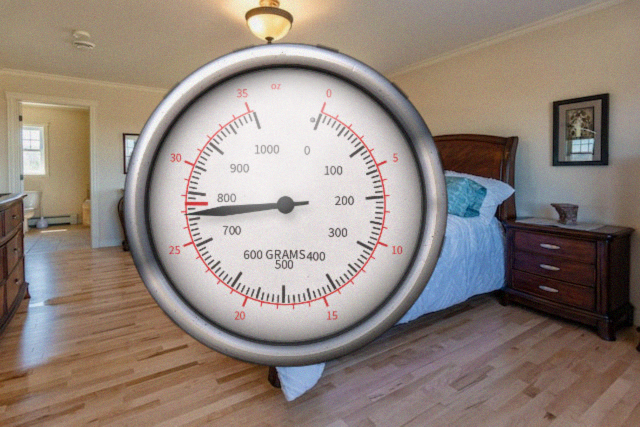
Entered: 760 g
